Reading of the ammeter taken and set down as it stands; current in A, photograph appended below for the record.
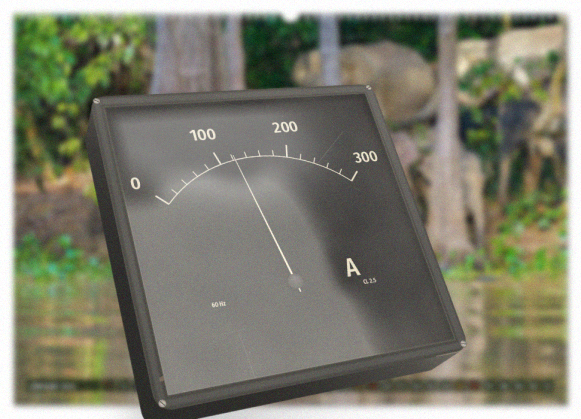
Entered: 120 A
